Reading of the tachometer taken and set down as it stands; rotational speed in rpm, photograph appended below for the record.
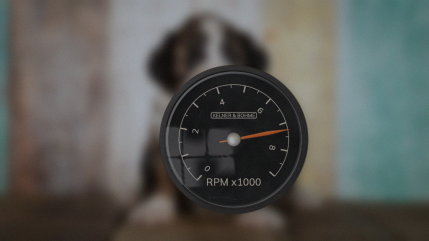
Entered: 7250 rpm
